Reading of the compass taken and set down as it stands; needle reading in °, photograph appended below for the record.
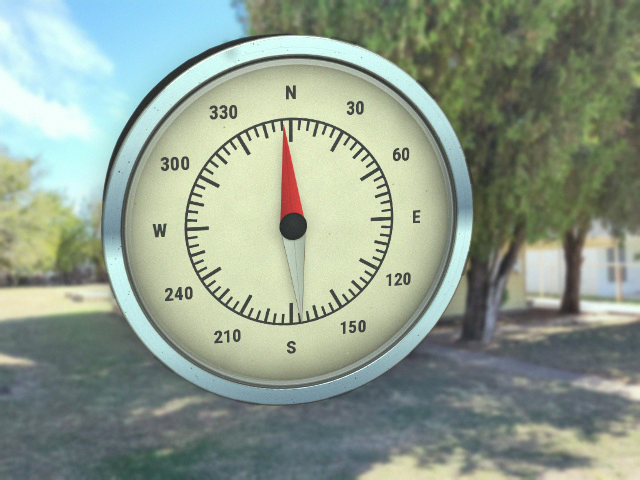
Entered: 355 °
